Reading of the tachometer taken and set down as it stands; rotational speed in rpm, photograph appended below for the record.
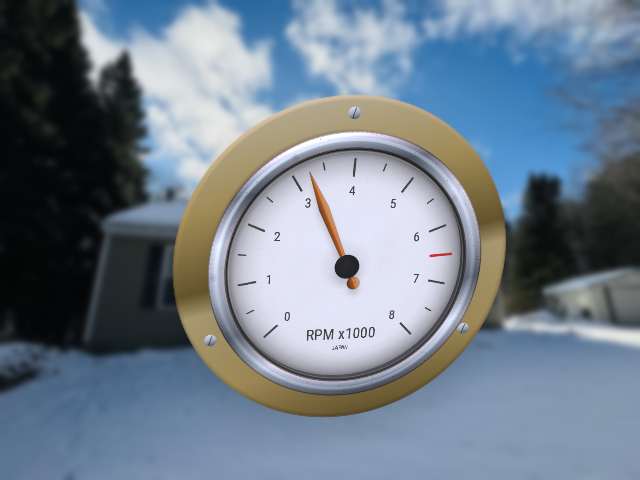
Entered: 3250 rpm
